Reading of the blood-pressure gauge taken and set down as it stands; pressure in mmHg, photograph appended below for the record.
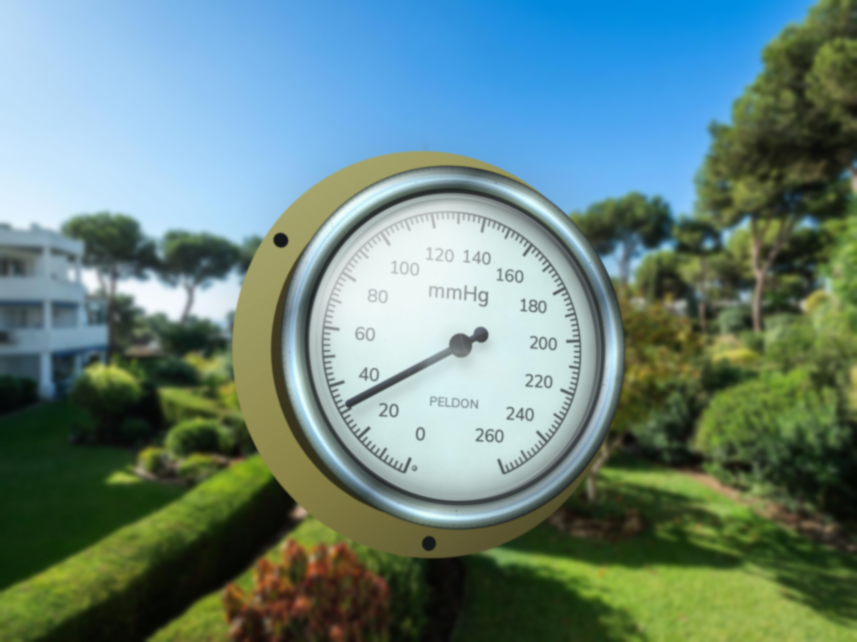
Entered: 32 mmHg
